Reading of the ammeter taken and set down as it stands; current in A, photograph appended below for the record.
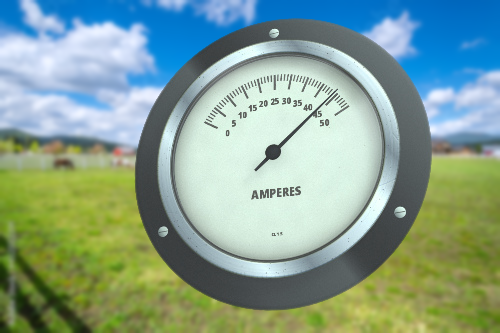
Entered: 45 A
